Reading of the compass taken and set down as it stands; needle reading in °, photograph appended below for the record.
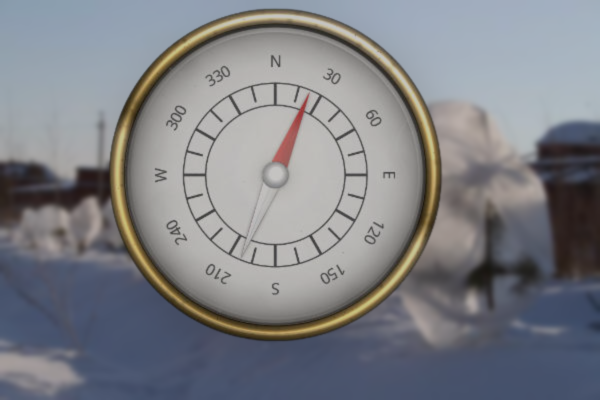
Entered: 22.5 °
